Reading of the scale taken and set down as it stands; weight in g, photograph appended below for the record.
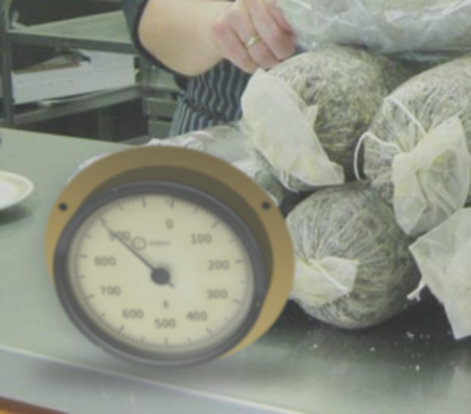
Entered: 900 g
